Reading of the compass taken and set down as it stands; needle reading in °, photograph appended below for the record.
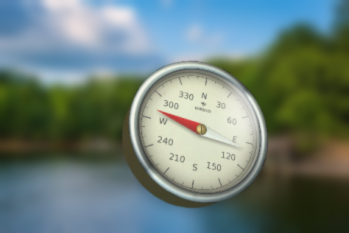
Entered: 280 °
